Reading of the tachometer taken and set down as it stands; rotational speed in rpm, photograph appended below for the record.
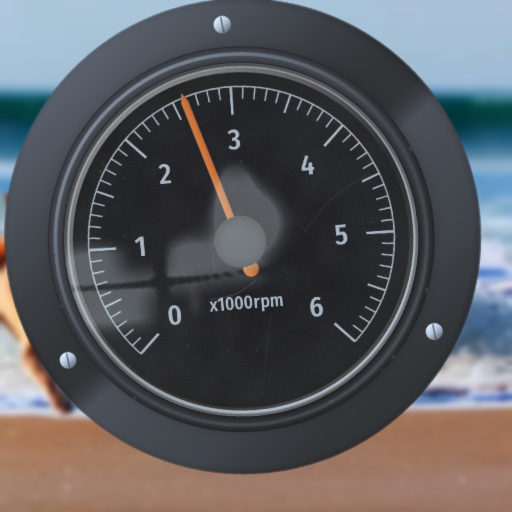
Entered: 2600 rpm
